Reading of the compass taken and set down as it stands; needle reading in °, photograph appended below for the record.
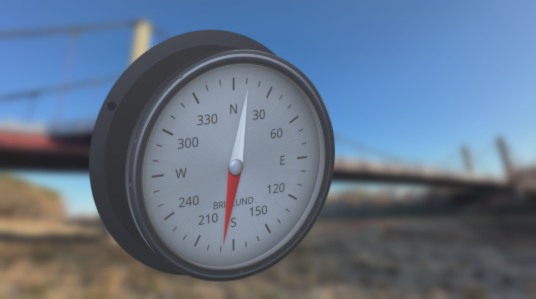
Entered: 190 °
